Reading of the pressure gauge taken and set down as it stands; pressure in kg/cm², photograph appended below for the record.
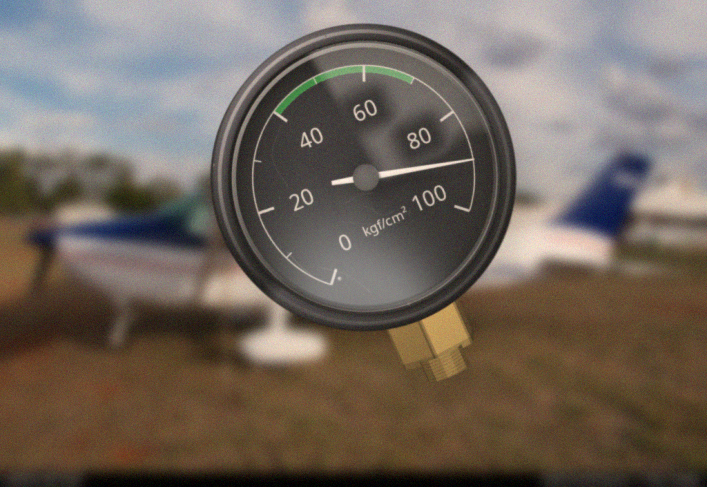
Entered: 90 kg/cm²
